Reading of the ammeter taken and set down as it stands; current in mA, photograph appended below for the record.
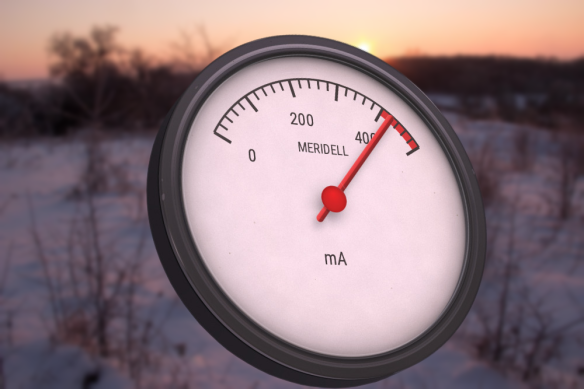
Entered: 420 mA
